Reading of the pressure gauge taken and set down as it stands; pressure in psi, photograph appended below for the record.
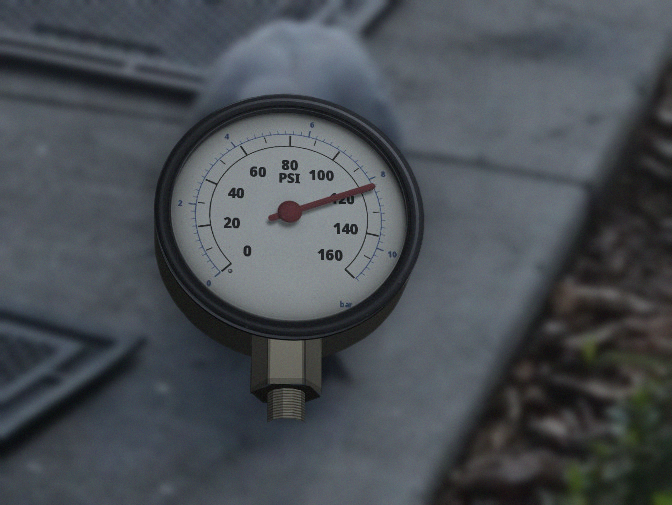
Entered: 120 psi
